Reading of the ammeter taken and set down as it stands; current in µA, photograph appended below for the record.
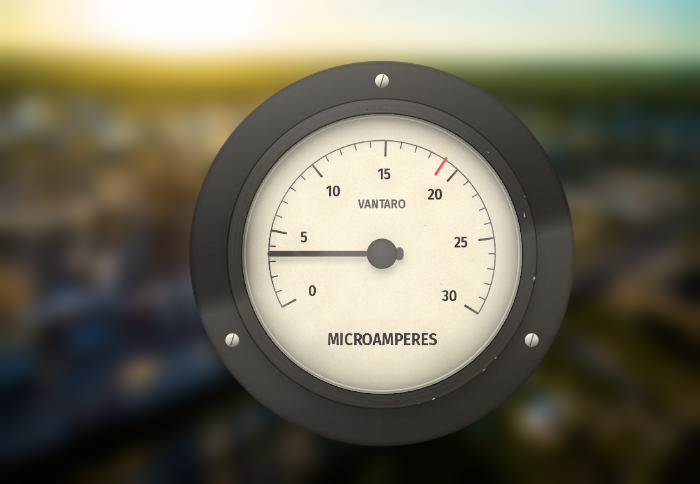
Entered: 3.5 µA
